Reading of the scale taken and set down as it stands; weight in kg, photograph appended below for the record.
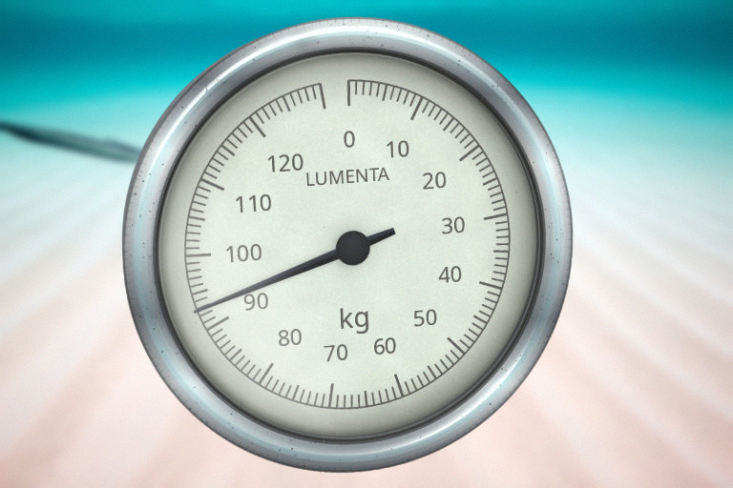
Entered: 93 kg
